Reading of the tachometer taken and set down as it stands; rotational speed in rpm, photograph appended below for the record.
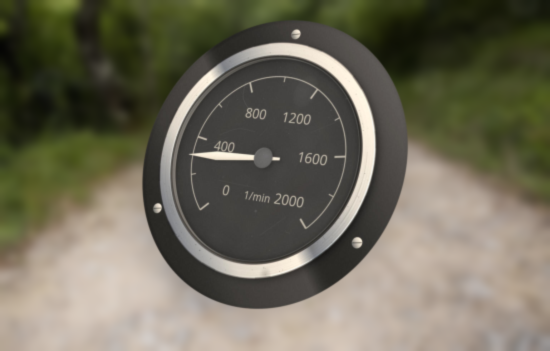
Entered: 300 rpm
